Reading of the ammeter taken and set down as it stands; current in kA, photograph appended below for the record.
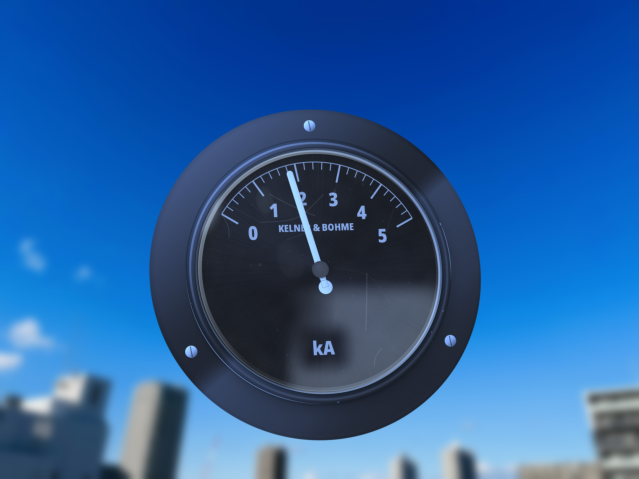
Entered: 1.8 kA
